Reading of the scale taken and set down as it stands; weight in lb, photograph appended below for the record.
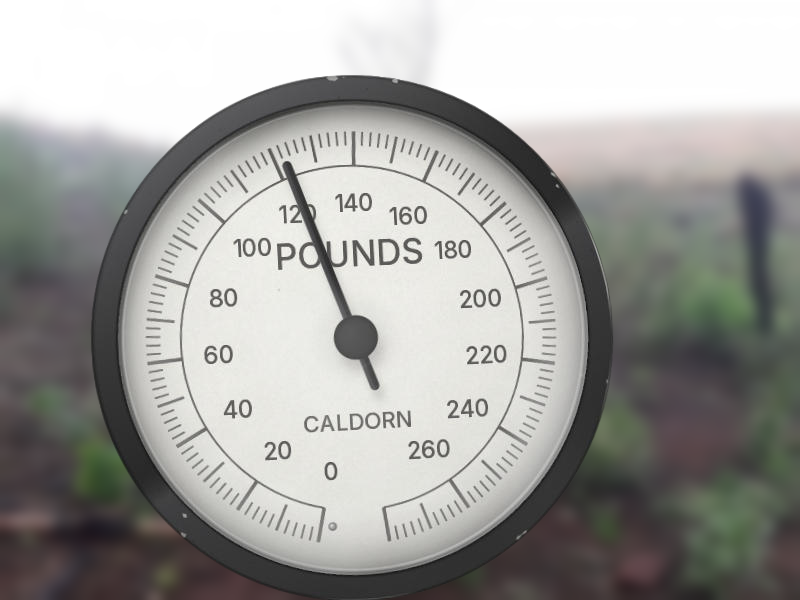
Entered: 122 lb
